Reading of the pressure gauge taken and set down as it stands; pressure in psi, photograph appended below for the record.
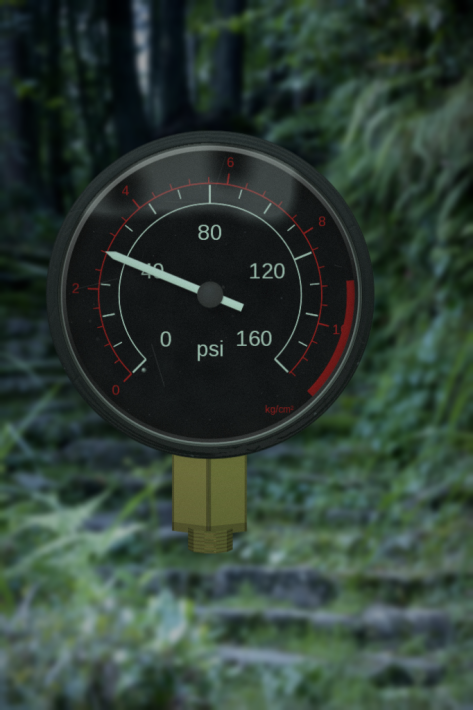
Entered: 40 psi
